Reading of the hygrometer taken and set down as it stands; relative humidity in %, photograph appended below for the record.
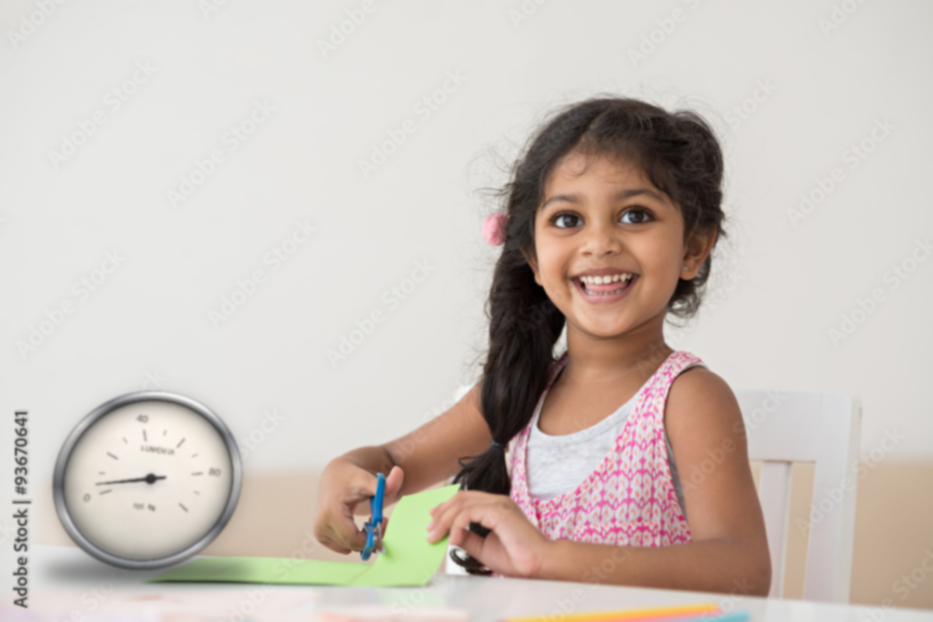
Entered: 5 %
